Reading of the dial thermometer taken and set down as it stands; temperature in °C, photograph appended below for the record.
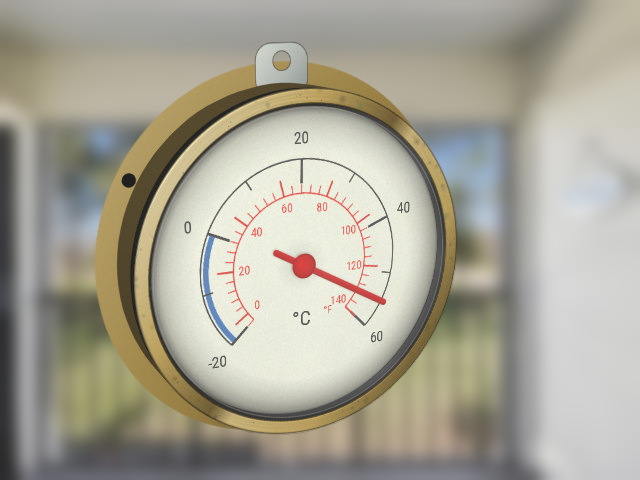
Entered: 55 °C
